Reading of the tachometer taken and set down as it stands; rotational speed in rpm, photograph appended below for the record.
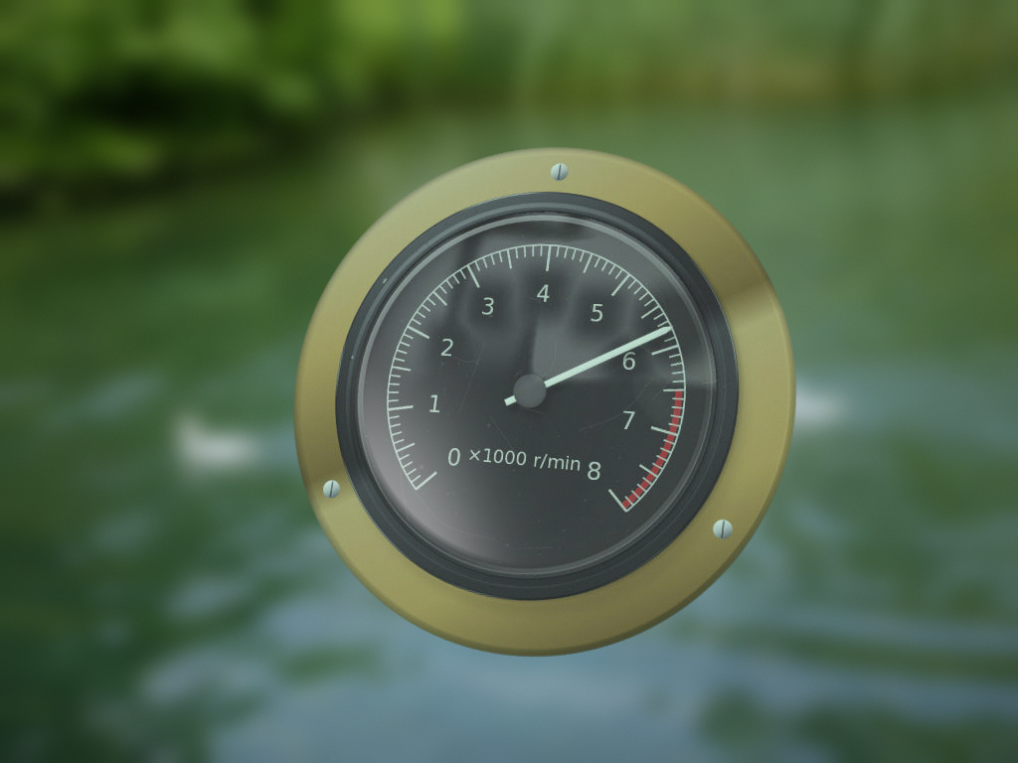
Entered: 5800 rpm
